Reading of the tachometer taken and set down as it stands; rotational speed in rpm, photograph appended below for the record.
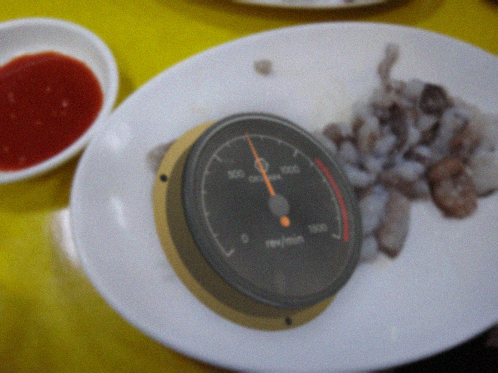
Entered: 700 rpm
